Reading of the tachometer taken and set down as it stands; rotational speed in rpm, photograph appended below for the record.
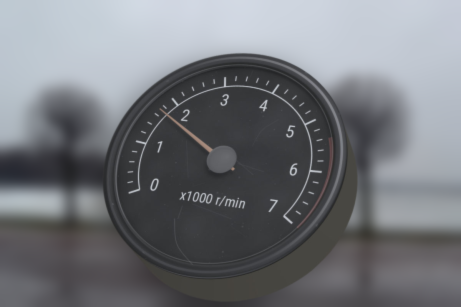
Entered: 1700 rpm
